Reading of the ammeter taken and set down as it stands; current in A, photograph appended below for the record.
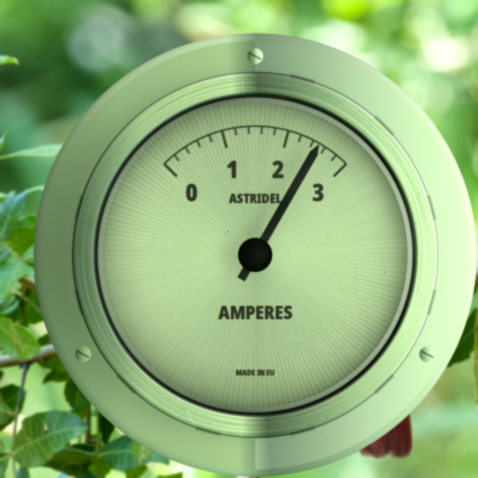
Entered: 2.5 A
